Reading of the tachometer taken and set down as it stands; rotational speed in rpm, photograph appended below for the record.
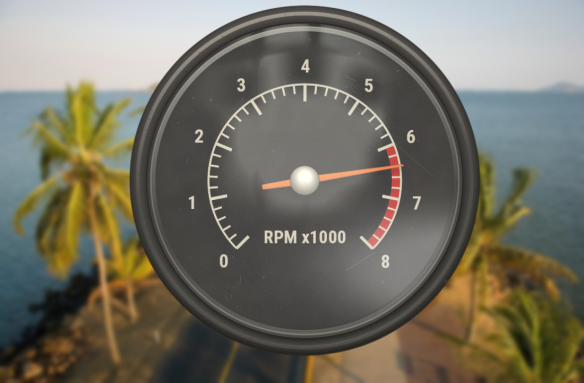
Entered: 6400 rpm
